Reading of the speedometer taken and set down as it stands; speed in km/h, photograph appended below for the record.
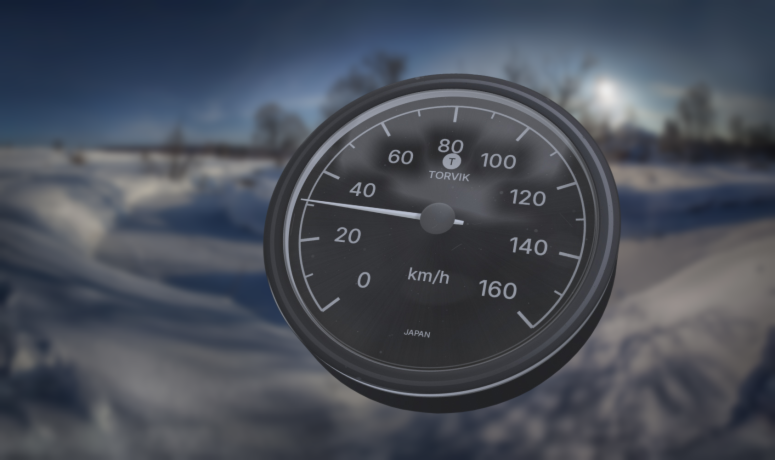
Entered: 30 km/h
